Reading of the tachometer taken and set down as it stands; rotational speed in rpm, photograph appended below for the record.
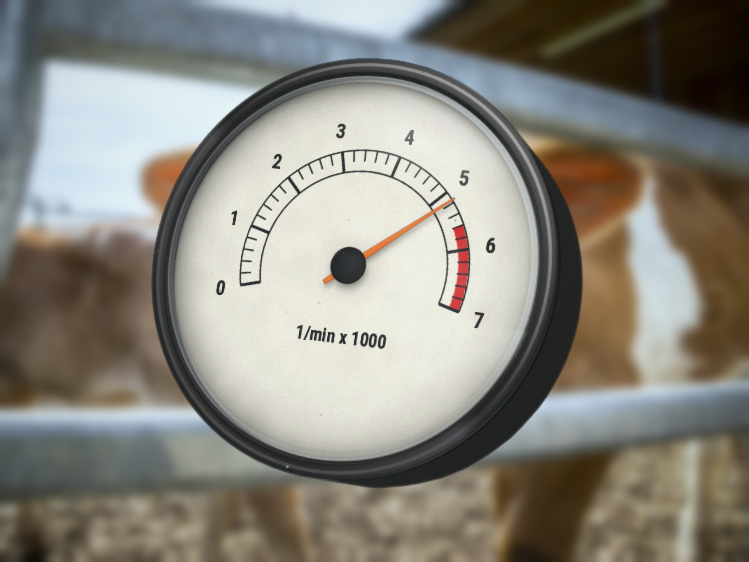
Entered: 5200 rpm
